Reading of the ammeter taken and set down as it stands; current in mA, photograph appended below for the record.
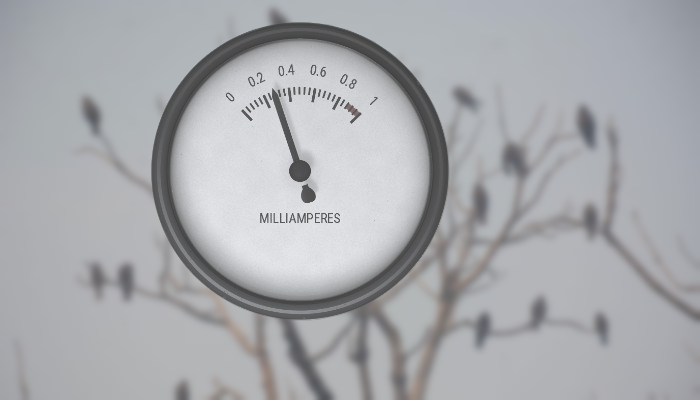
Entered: 0.28 mA
